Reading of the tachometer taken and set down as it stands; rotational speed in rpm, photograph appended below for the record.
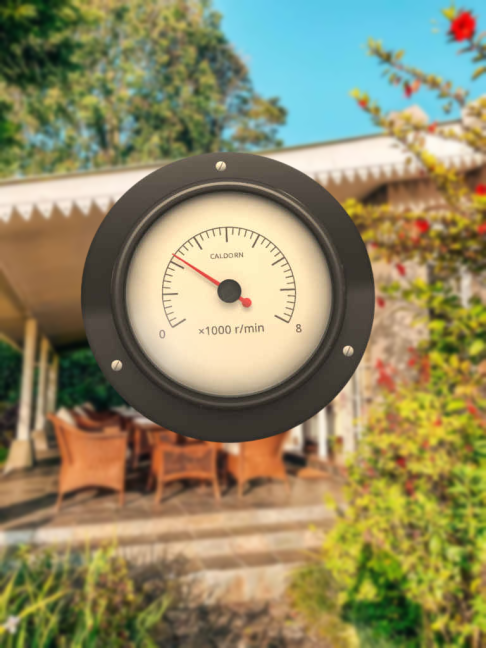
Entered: 2200 rpm
